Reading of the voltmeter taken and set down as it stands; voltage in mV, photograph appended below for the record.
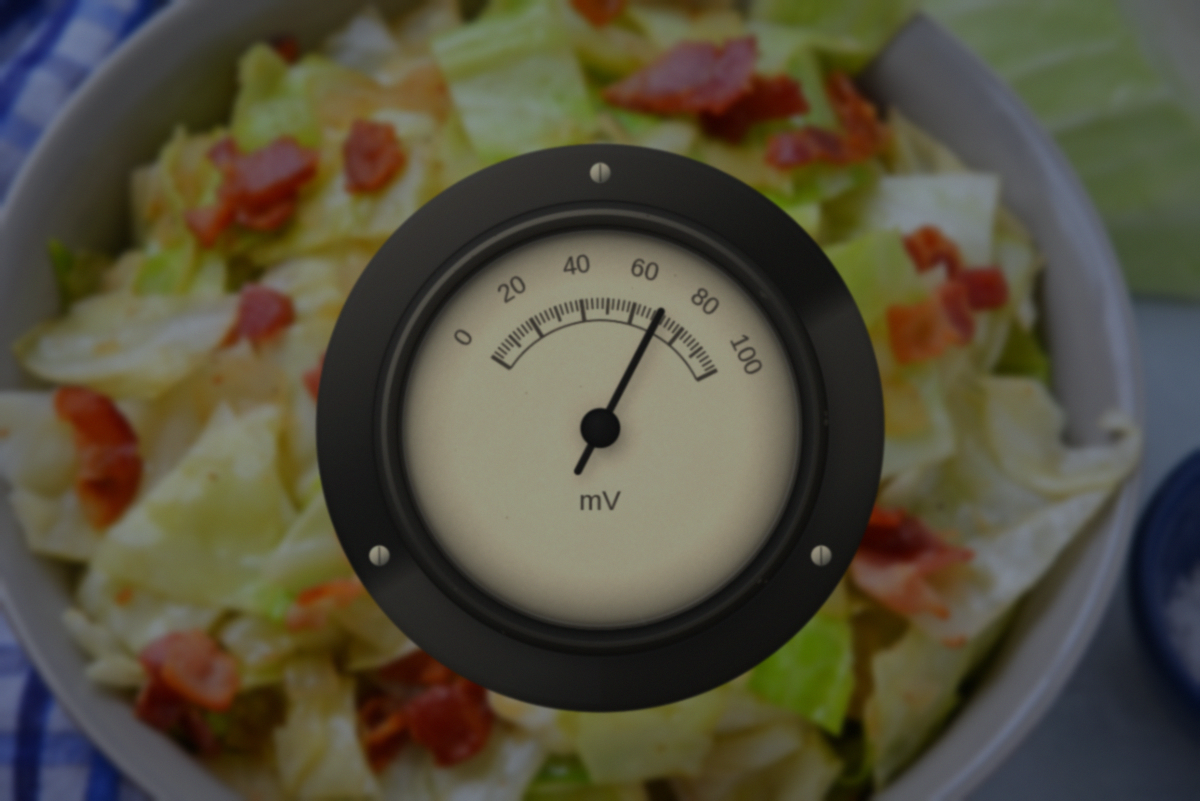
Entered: 70 mV
